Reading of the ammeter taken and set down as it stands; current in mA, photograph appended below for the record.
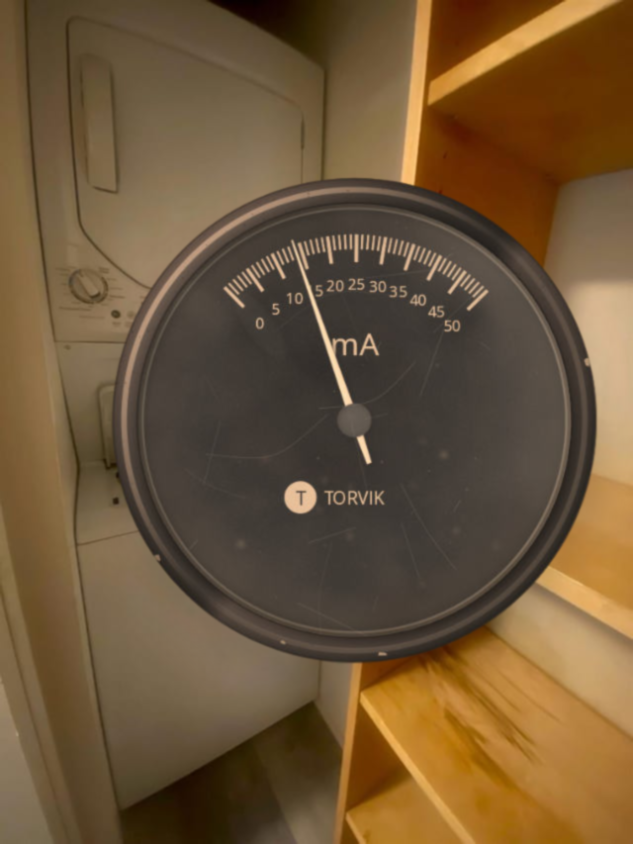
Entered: 14 mA
